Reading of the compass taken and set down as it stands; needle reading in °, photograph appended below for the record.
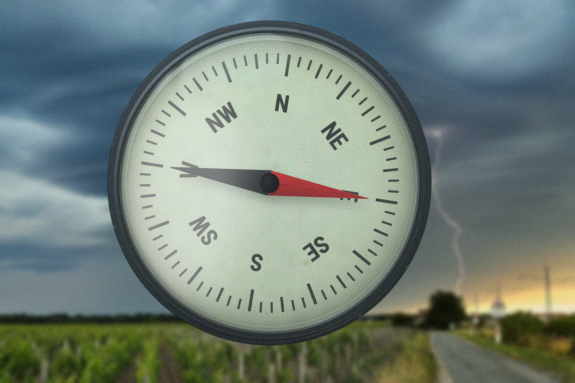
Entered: 90 °
